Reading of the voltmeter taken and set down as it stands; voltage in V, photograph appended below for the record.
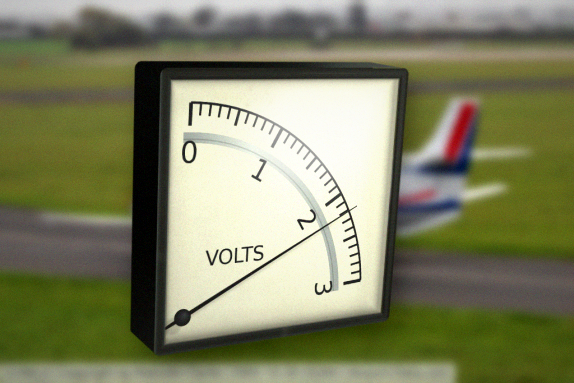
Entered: 2.2 V
